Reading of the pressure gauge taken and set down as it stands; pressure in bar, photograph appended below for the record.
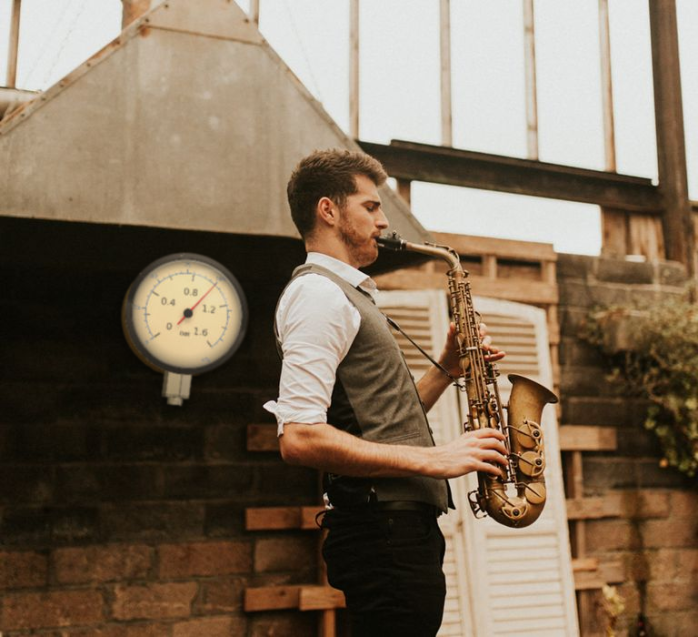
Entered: 1 bar
